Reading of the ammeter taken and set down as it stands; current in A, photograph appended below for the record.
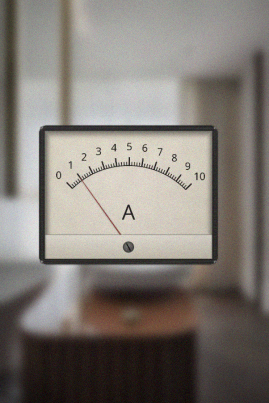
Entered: 1 A
